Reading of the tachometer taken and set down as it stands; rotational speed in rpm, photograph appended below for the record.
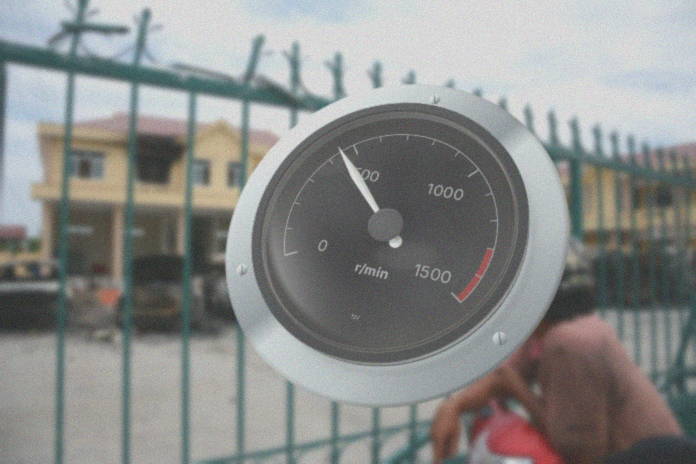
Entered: 450 rpm
